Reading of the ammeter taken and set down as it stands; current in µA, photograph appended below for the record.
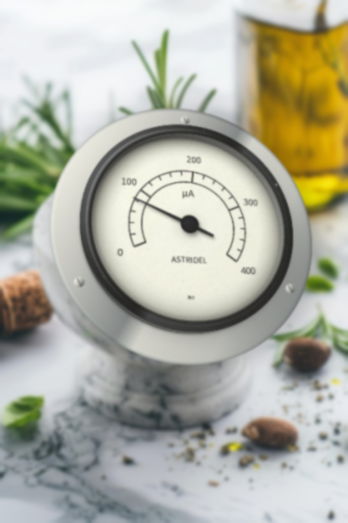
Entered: 80 µA
